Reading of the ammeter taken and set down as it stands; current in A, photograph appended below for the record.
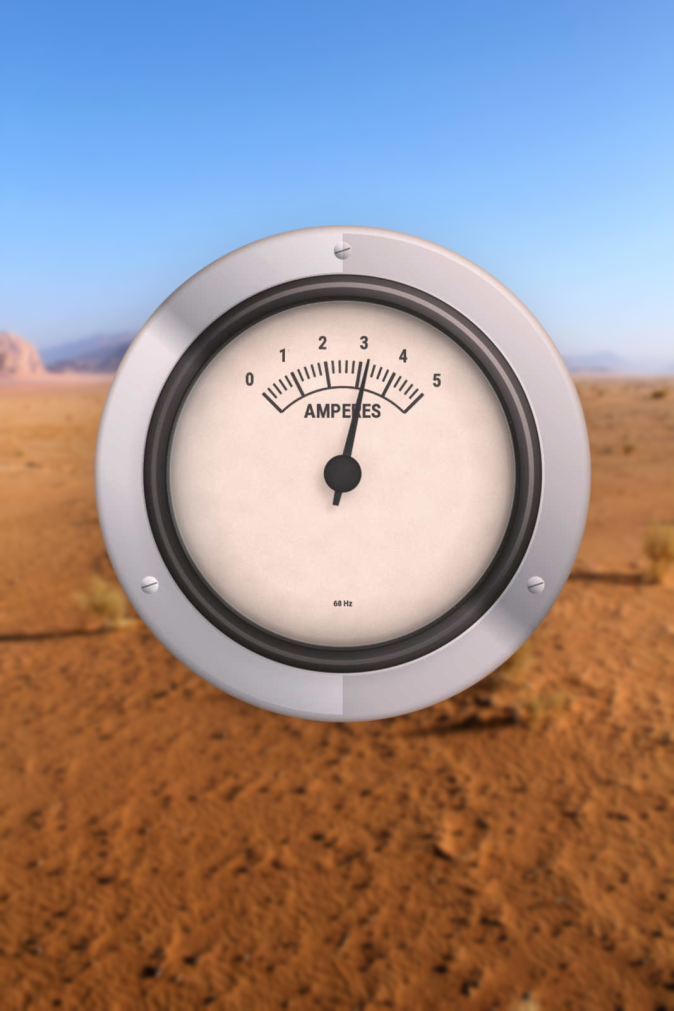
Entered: 3.2 A
